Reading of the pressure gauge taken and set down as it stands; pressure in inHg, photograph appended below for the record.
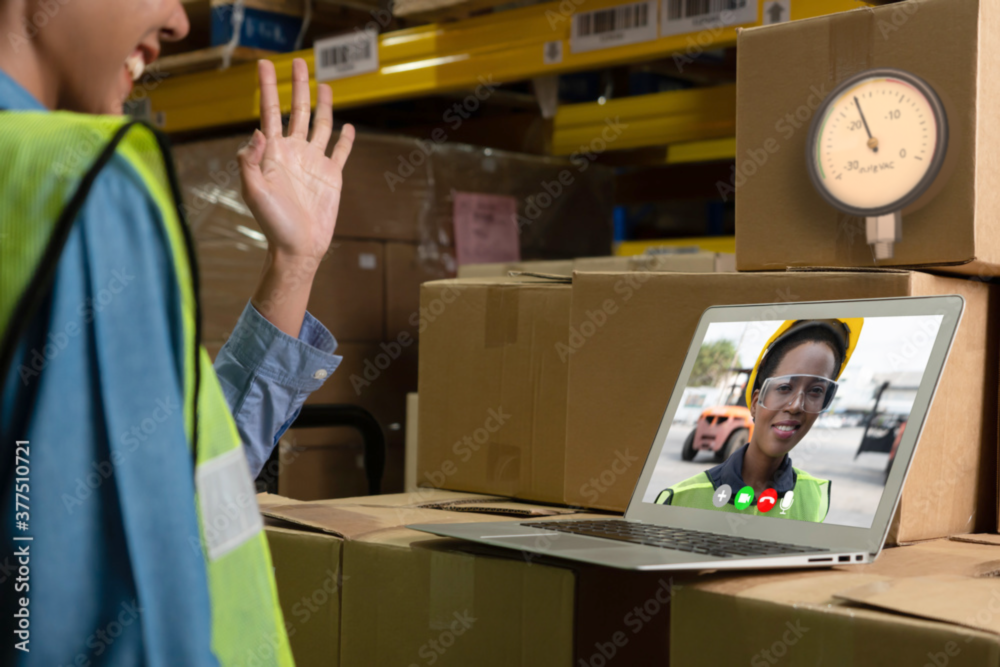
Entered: -17 inHg
